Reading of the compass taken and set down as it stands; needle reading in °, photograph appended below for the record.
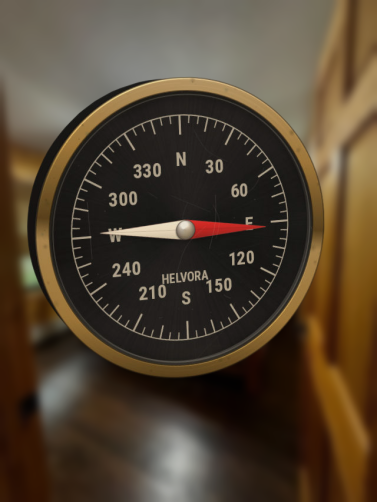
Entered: 92.5 °
